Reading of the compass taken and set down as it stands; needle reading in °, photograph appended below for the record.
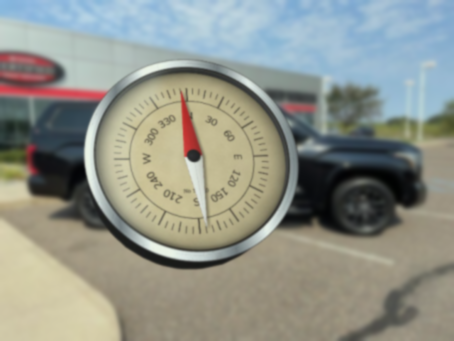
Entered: 355 °
